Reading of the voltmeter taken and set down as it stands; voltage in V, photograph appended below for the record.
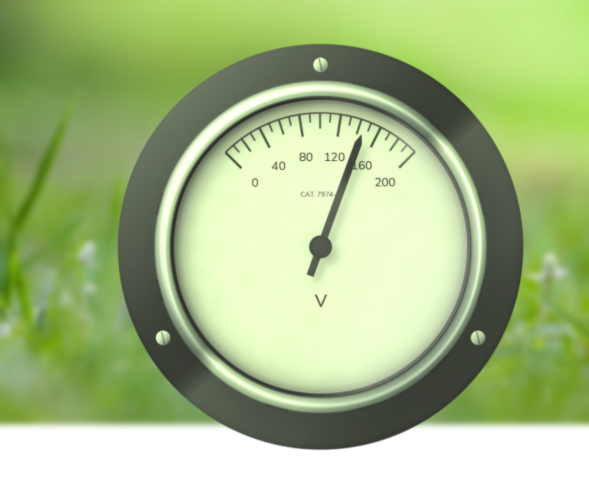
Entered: 145 V
